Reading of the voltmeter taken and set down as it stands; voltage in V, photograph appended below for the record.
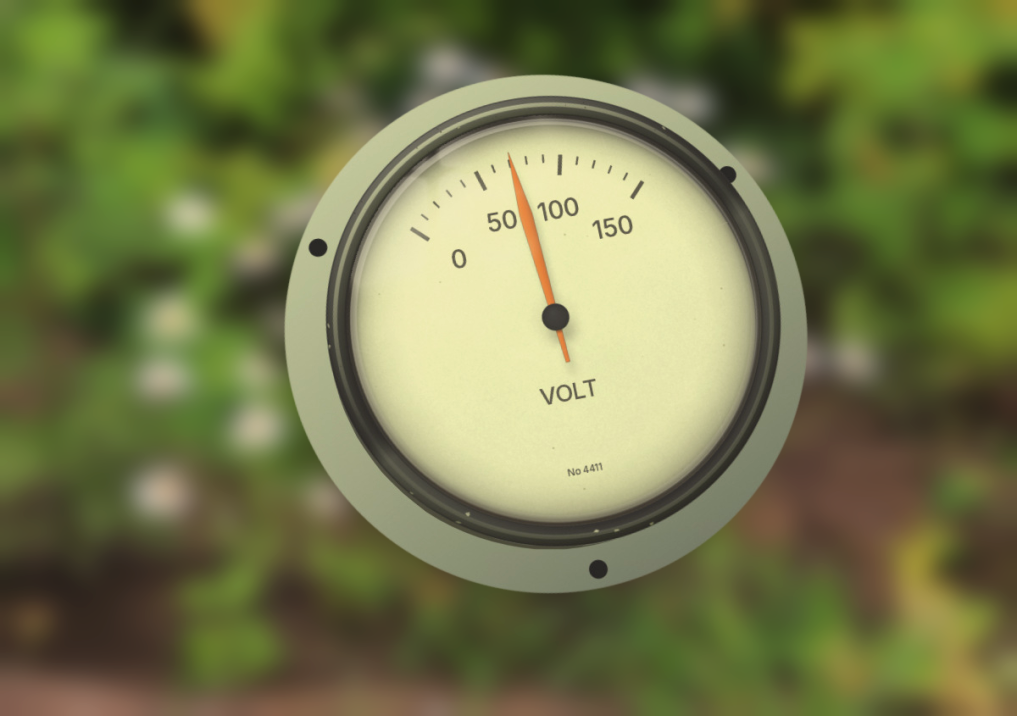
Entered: 70 V
